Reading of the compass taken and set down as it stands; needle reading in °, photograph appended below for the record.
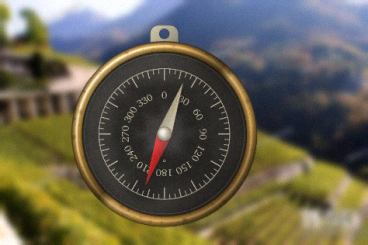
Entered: 200 °
